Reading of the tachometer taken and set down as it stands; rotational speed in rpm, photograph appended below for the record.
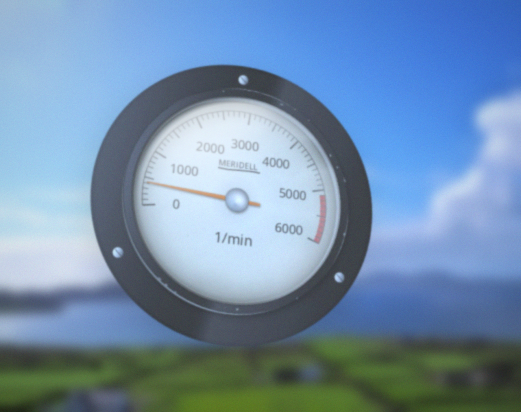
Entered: 400 rpm
